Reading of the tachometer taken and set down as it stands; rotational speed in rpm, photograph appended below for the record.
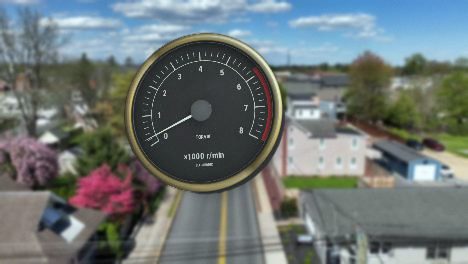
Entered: 200 rpm
